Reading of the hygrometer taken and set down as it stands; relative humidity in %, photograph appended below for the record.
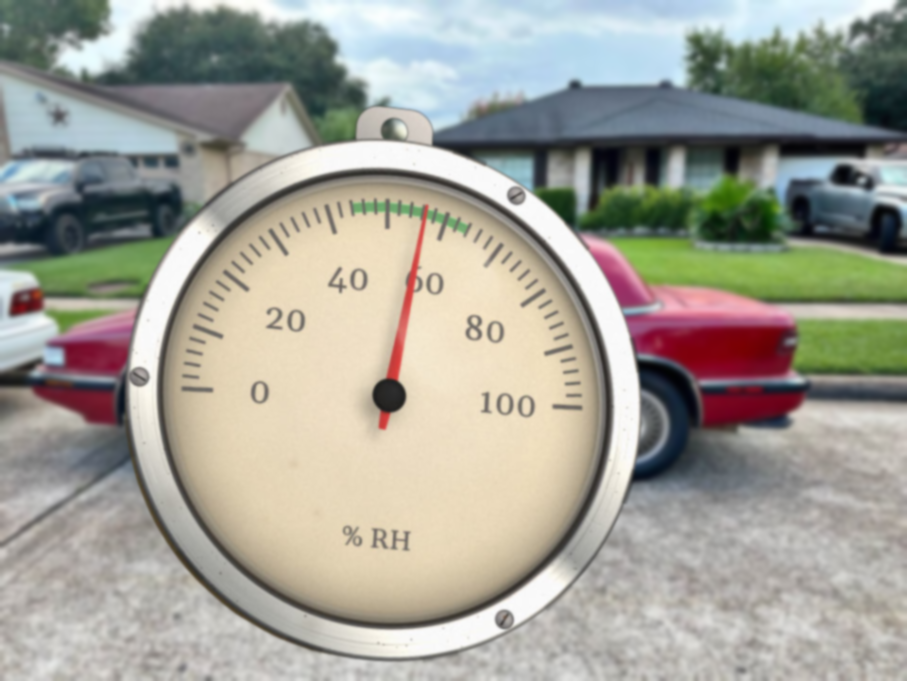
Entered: 56 %
